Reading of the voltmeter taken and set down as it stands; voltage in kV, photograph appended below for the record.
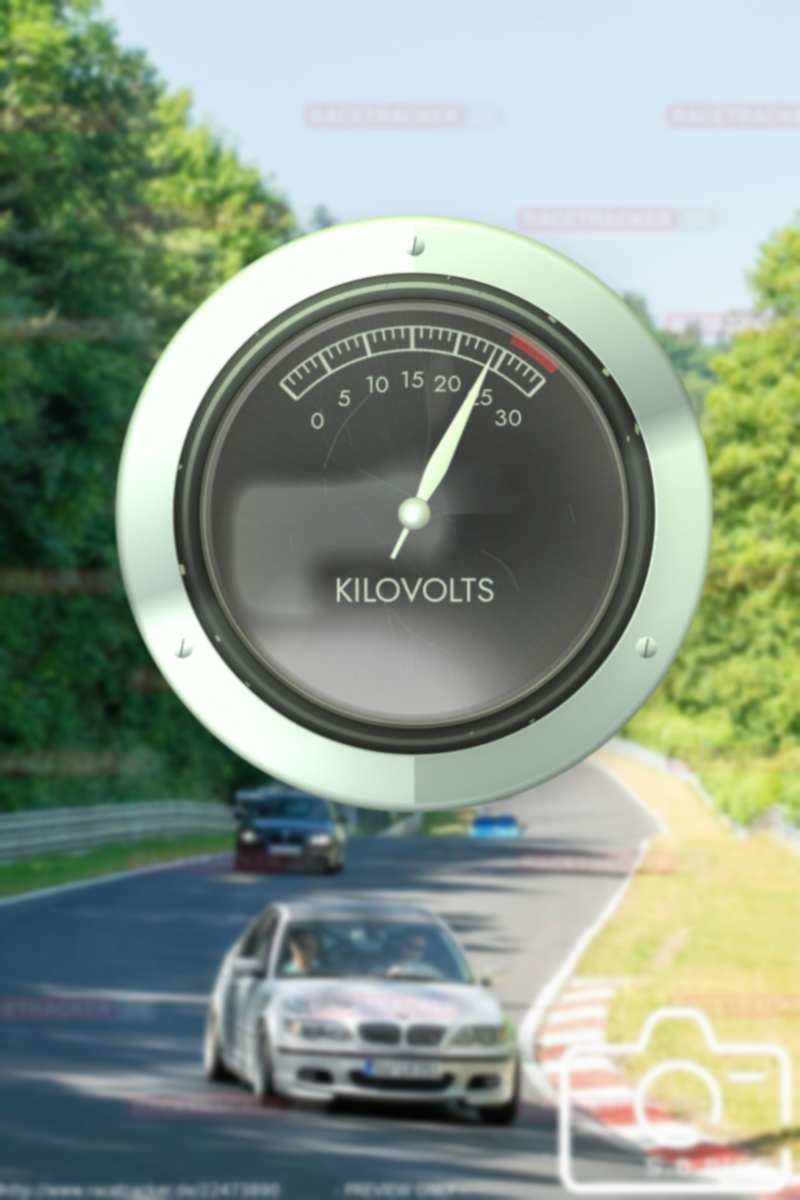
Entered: 24 kV
